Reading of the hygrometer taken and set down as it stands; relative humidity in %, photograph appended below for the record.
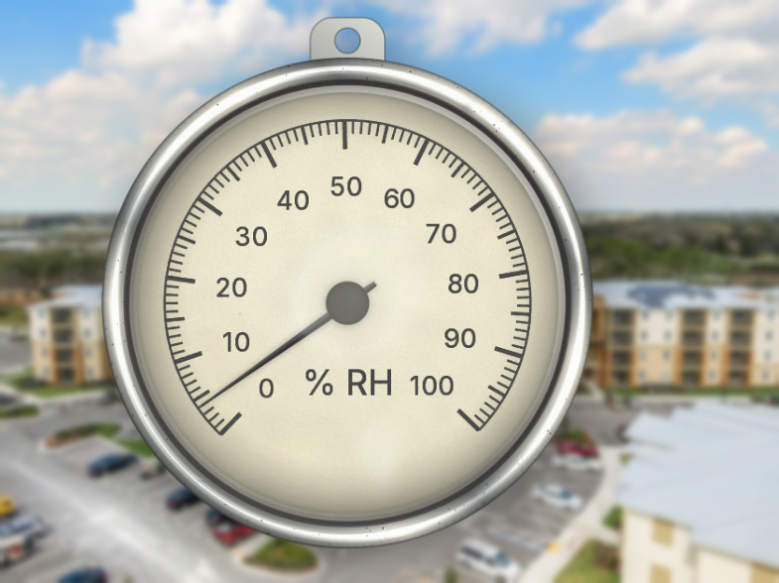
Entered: 4 %
